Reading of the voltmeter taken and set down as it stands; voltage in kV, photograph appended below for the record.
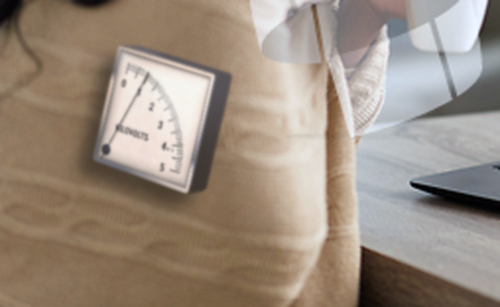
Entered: 1 kV
